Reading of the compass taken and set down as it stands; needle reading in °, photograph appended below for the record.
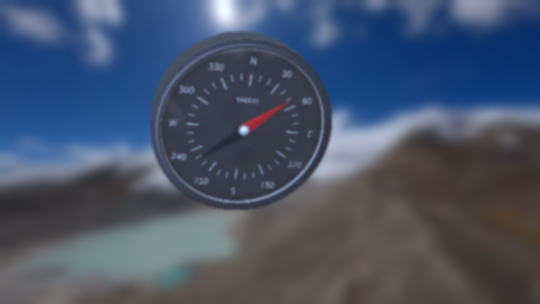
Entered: 50 °
